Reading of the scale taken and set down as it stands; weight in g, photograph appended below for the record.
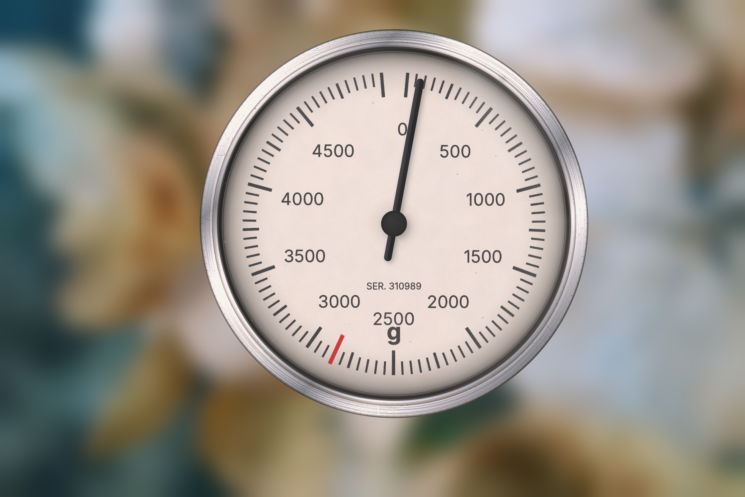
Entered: 75 g
